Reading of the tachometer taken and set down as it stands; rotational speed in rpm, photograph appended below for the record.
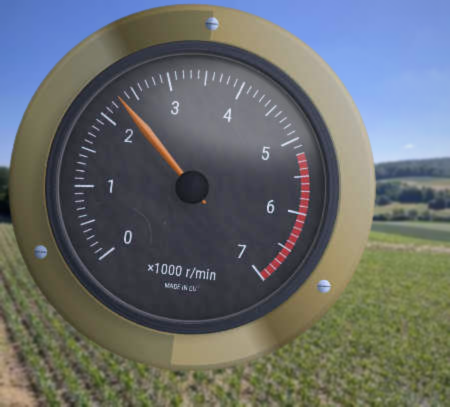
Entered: 2300 rpm
